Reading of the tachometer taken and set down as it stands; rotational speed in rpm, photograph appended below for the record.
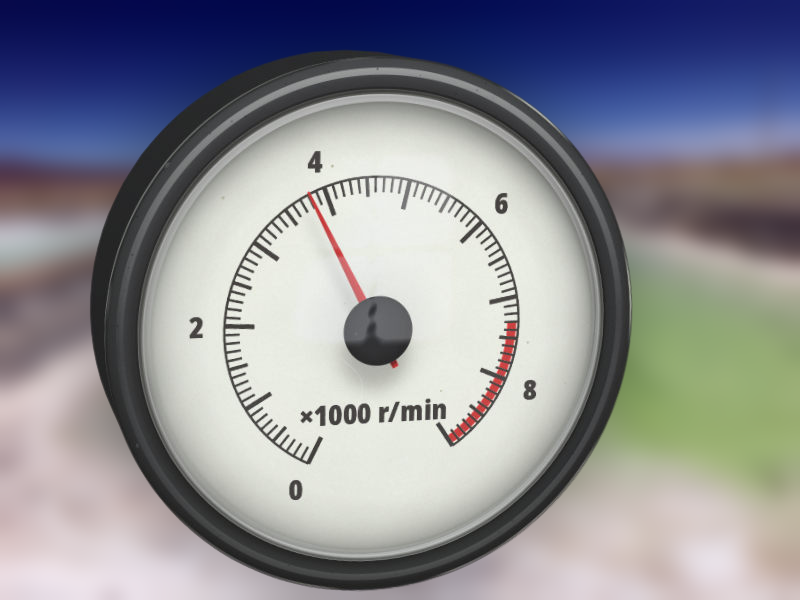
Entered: 3800 rpm
